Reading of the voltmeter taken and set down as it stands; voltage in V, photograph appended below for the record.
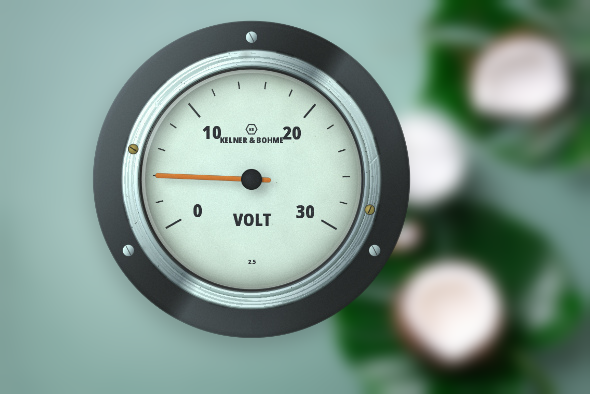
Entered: 4 V
